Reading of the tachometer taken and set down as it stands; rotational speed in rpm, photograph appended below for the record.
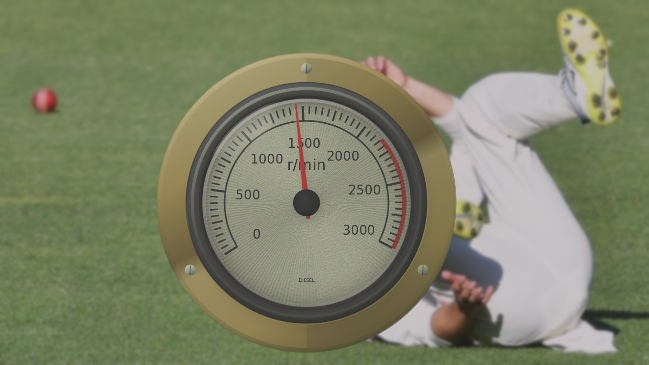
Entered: 1450 rpm
